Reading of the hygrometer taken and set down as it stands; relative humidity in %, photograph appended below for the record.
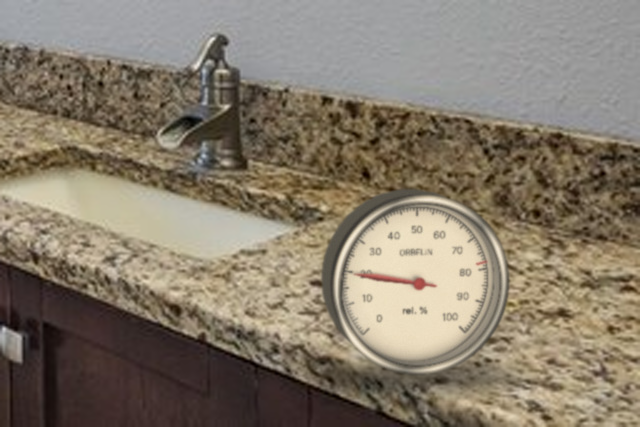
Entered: 20 %
